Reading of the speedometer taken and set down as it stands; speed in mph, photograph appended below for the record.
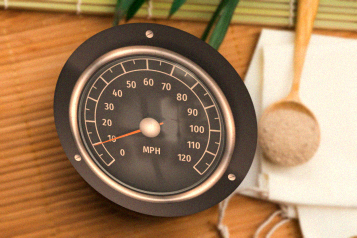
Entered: 10 mph
